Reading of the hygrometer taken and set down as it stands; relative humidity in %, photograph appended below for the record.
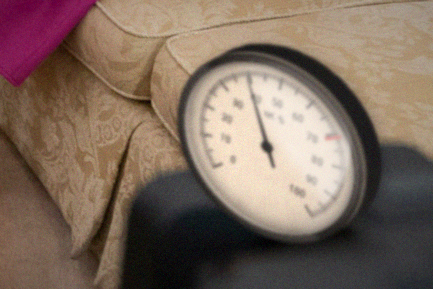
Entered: 40 %
